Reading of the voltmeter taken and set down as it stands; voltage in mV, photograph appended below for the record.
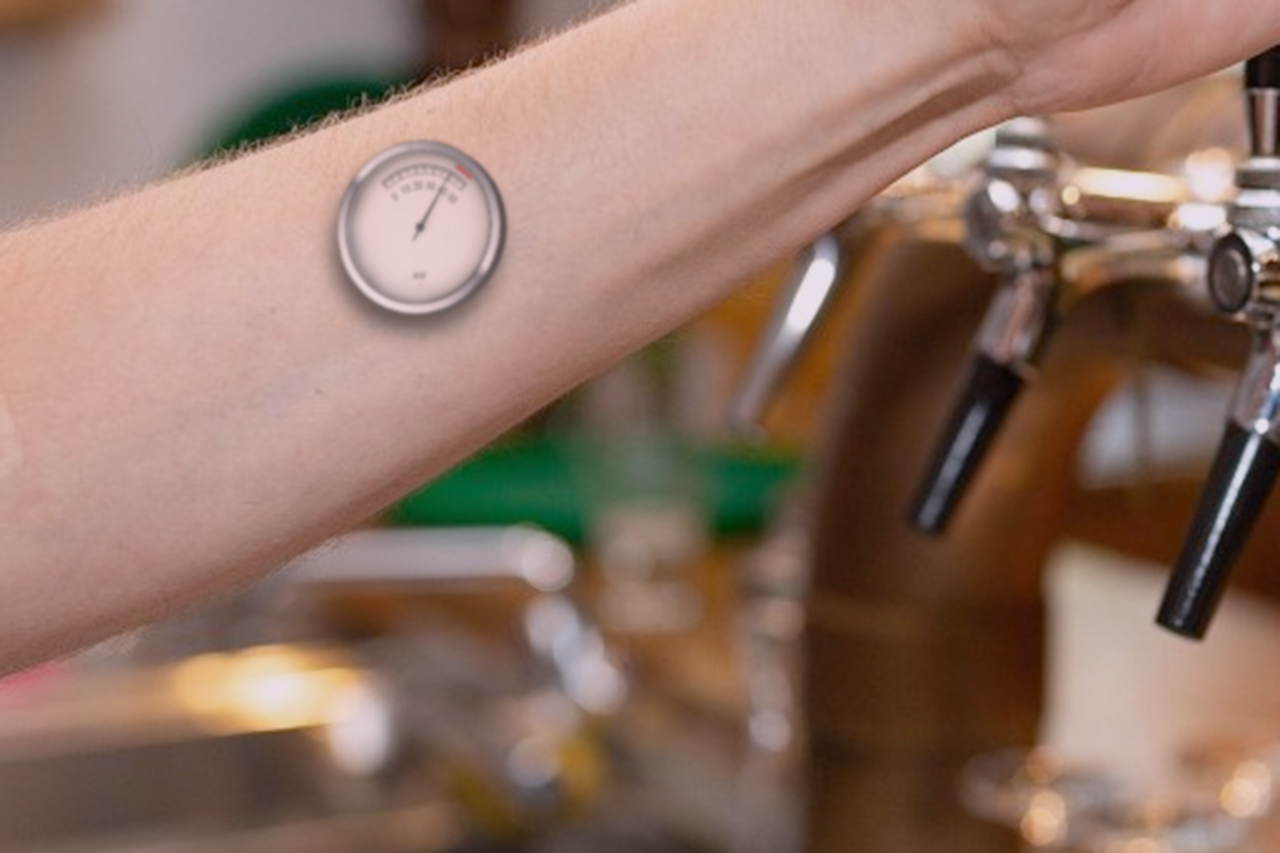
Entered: 40 mV
